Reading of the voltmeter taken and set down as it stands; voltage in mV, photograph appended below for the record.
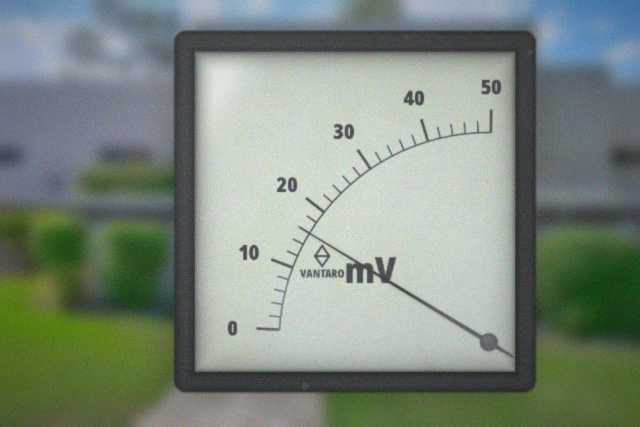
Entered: 16 mV
